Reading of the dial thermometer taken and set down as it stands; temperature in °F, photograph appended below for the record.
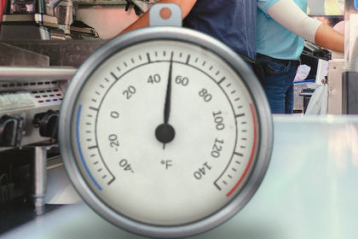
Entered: 52 °F
